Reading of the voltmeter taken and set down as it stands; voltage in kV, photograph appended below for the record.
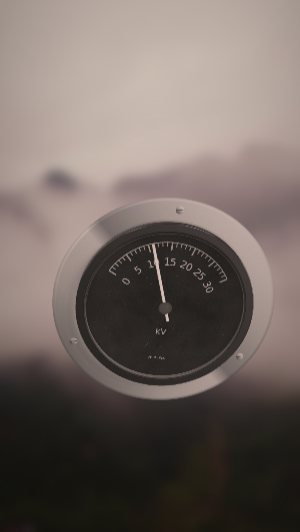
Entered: 11 kV
